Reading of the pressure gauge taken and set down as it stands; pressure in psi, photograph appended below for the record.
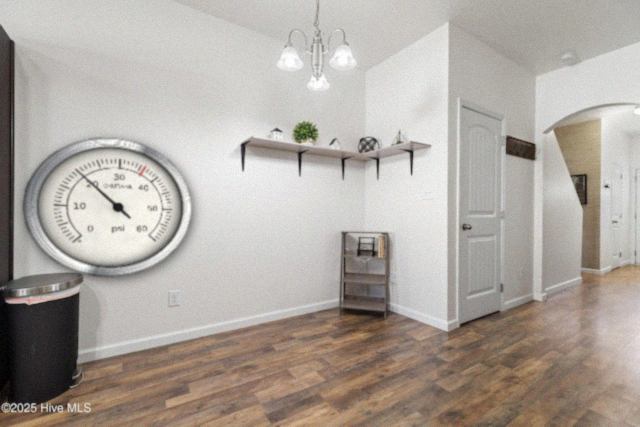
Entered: 20 psi
